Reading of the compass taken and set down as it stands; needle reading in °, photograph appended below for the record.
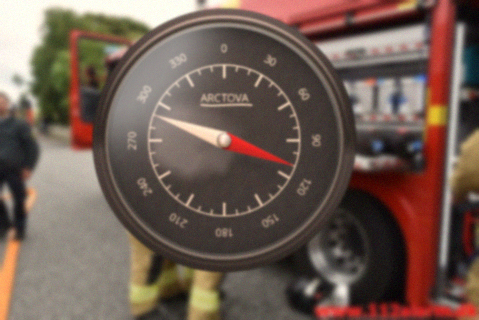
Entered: 110 °
